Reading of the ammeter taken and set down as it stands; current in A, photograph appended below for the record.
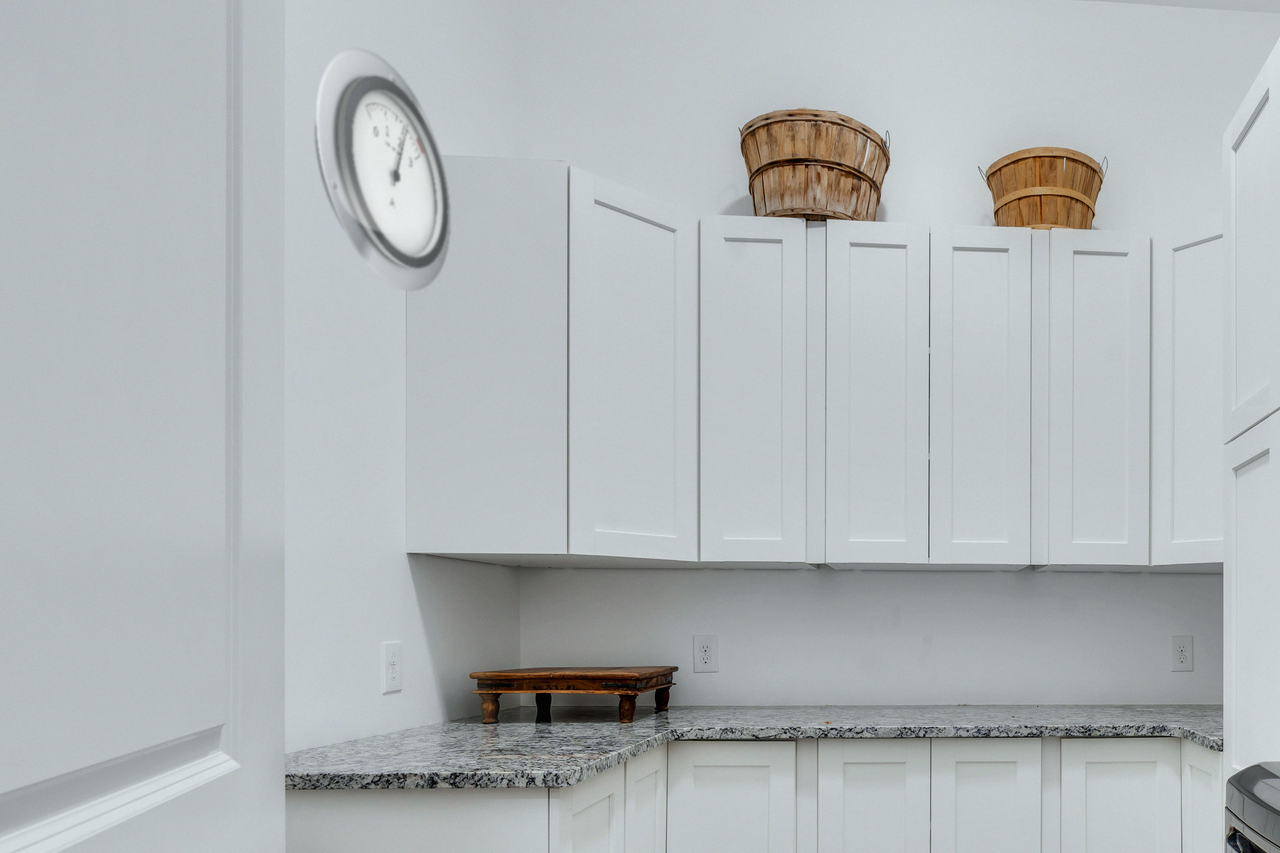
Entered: 2 A
